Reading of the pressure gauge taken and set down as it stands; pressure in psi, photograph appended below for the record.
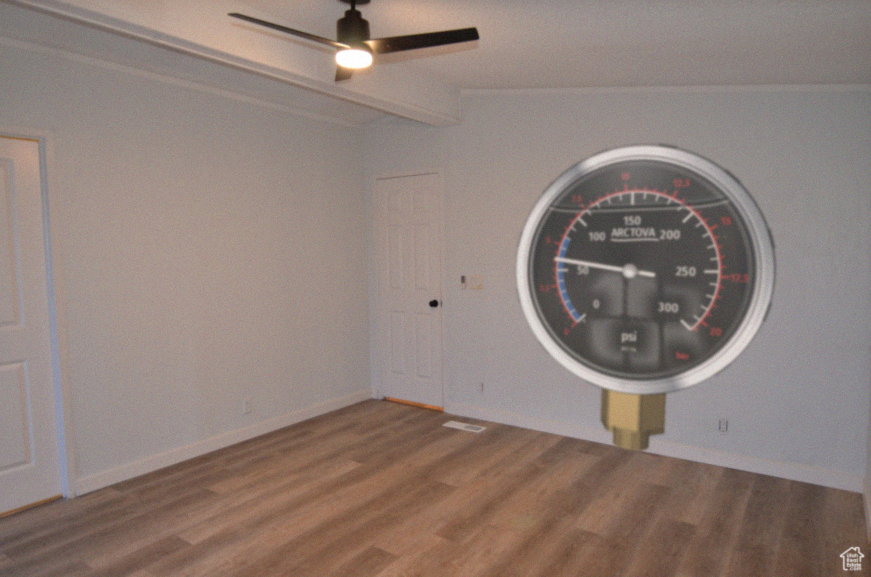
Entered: 60 psi
